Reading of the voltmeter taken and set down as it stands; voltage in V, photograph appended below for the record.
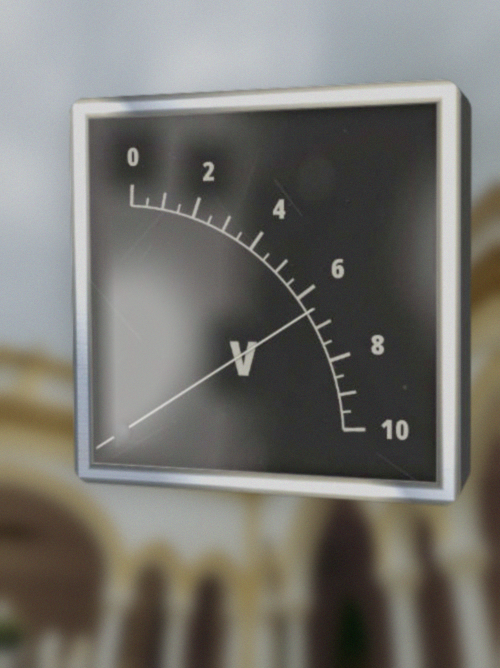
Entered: 6.5 V
